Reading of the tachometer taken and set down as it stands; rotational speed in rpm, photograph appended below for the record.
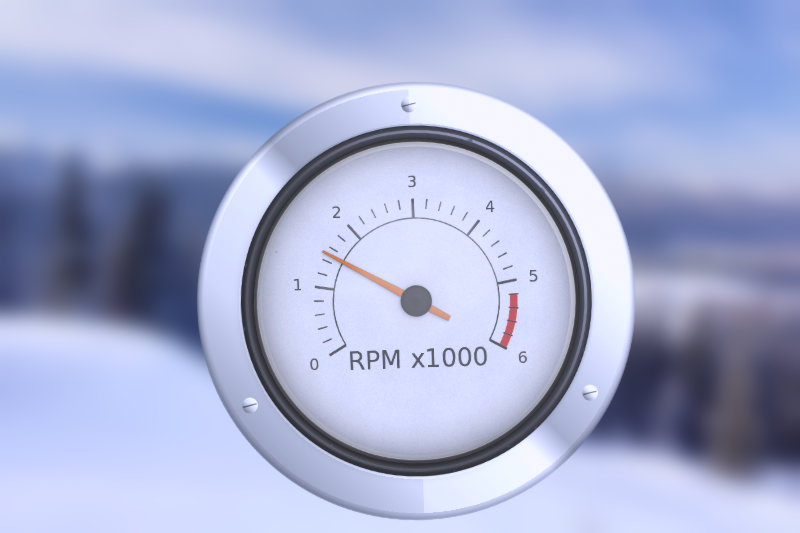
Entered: 1500 rpm
